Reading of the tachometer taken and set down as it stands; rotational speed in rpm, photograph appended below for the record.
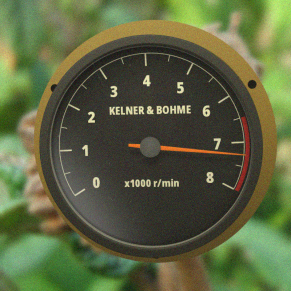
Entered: 7250 rpm
